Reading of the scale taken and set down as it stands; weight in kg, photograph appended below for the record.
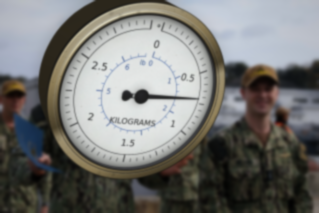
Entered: 0.7 kg
